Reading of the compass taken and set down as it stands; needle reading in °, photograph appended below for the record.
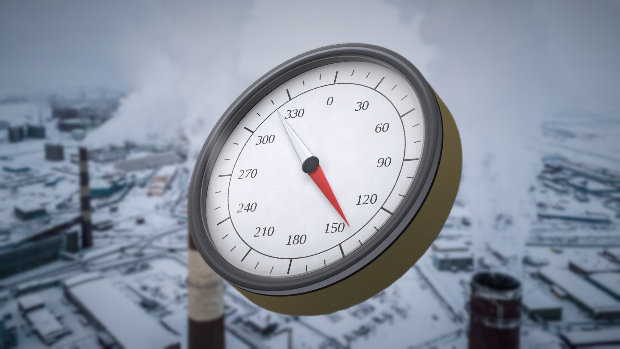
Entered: 140 °
